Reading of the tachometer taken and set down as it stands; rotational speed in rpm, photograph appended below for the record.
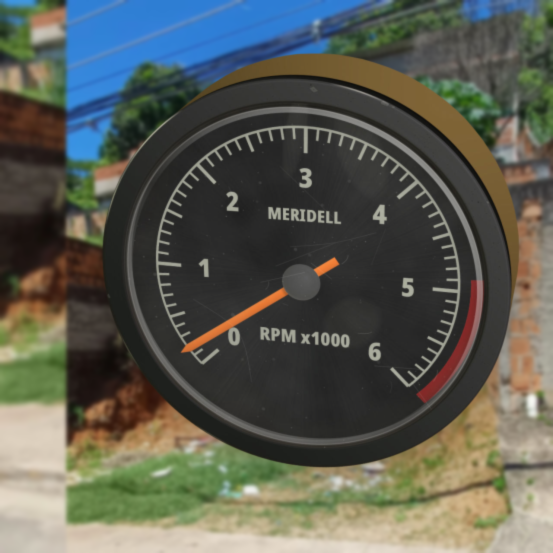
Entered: 200 rpm
